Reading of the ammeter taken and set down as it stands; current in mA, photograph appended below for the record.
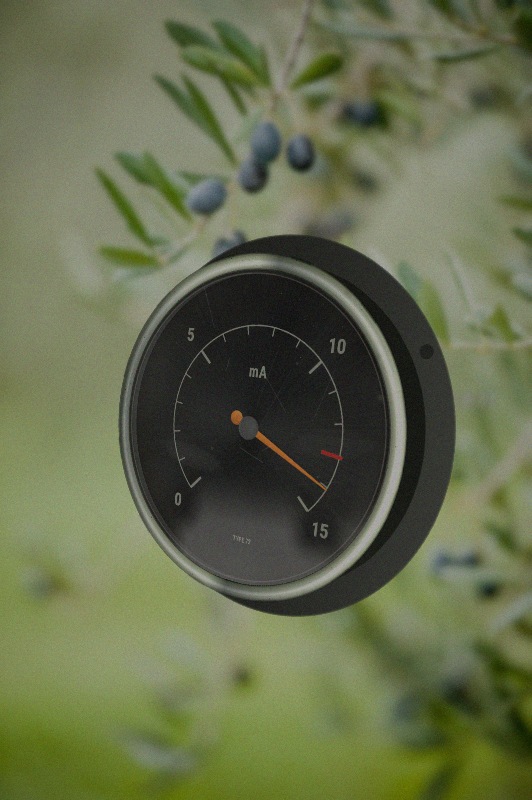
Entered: 14 mA
